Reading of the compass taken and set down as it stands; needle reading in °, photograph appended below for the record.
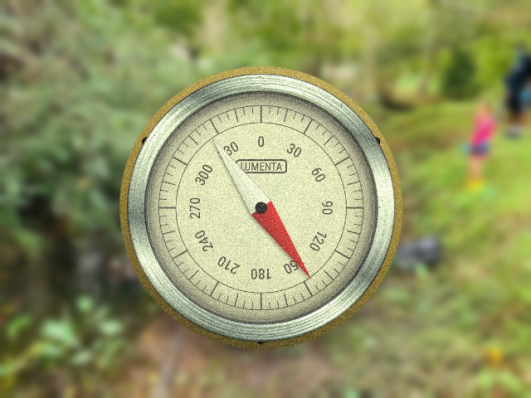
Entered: 145 °
